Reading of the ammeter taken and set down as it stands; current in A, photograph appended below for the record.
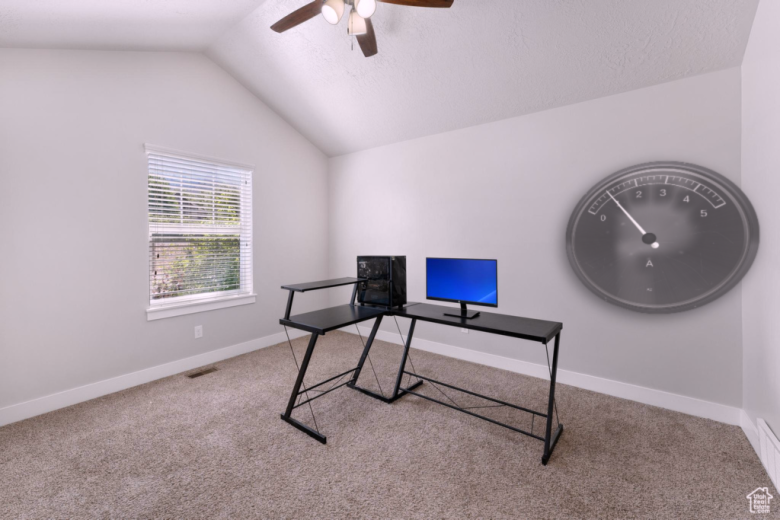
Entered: 1 A
